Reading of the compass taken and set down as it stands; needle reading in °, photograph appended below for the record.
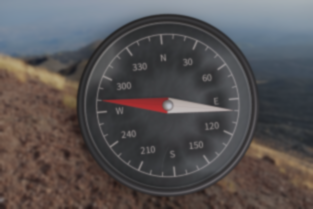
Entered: 280 °
